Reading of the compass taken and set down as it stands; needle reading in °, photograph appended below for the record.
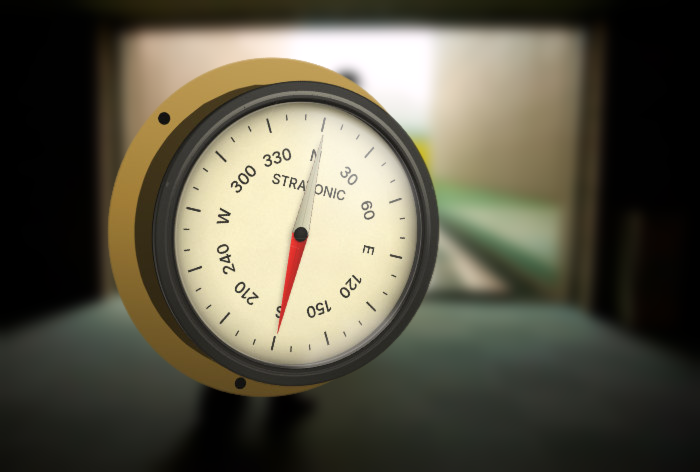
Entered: 180 °
